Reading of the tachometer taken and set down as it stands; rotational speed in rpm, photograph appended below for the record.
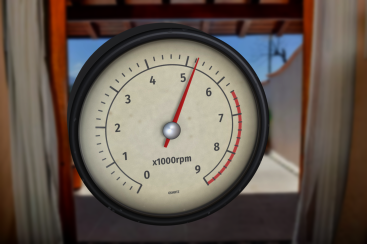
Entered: 5200 rpm
